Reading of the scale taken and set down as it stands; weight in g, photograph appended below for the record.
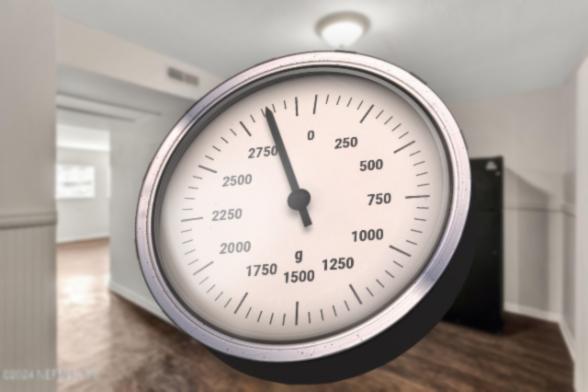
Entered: 2875 g
